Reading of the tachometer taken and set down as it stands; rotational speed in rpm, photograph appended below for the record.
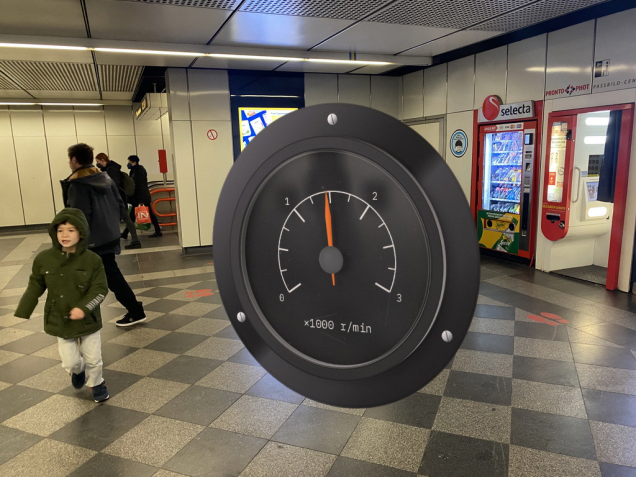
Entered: 1500 rpm
